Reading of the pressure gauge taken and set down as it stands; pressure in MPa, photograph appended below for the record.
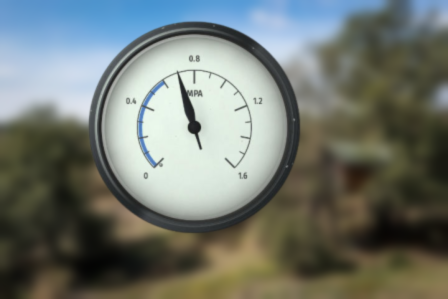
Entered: 0.7 MPa
